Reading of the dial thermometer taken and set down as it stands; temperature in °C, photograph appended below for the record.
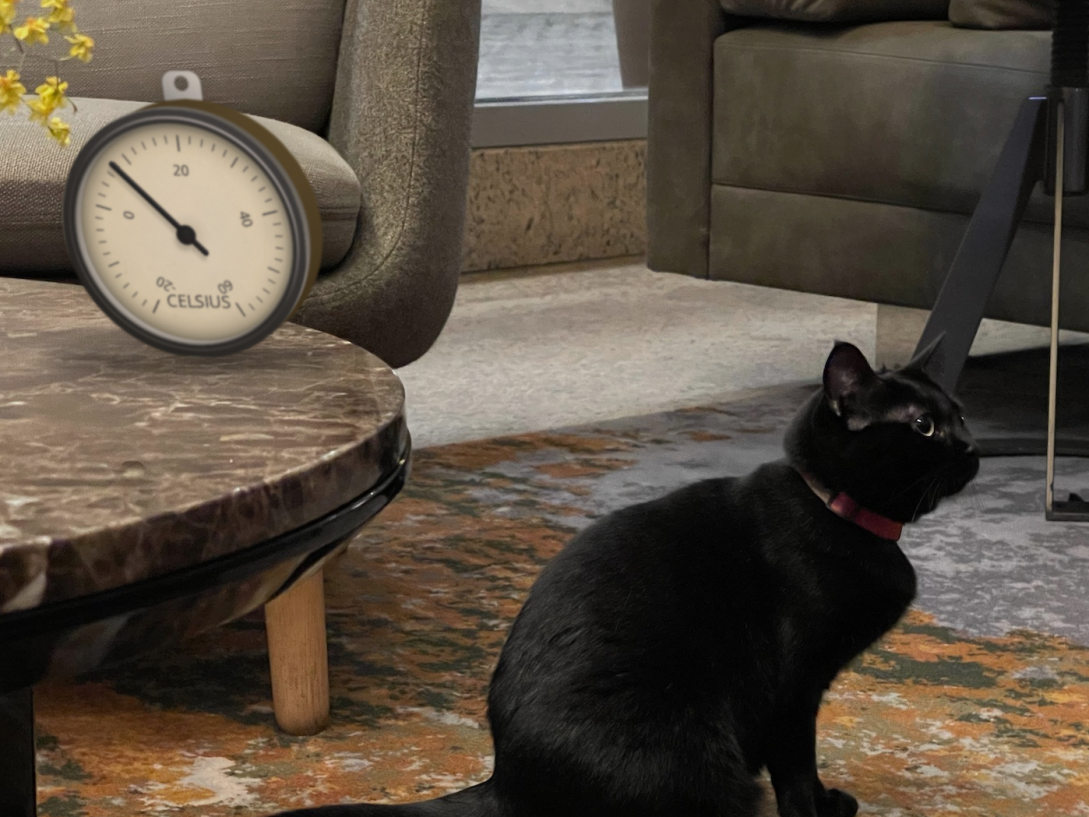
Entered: 8 °C
